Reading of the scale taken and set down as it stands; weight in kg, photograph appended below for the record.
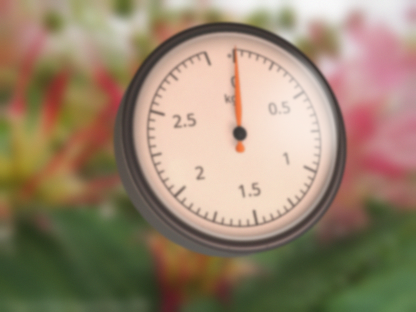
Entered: 0 kg
